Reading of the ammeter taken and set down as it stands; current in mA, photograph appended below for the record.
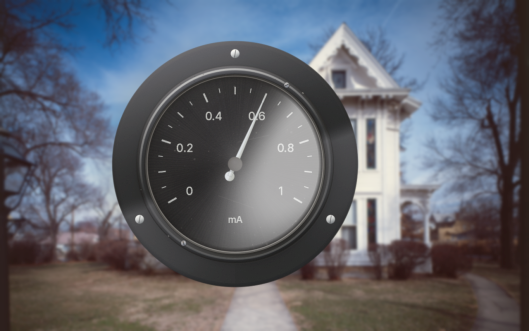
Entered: 0.6 mA
